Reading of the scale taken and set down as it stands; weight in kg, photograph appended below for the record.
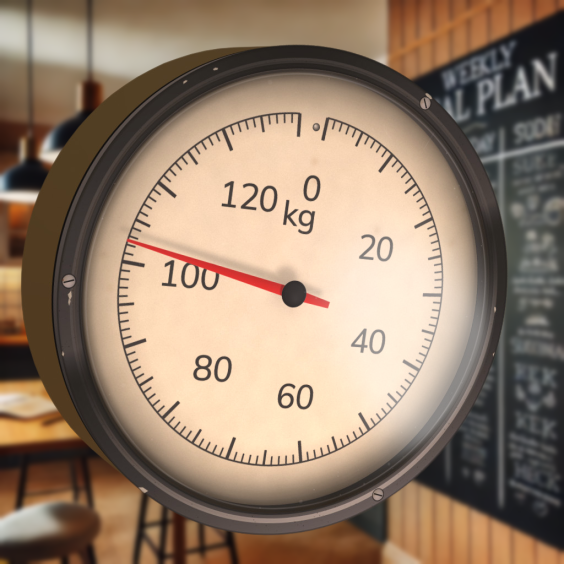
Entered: 102.5 kg
